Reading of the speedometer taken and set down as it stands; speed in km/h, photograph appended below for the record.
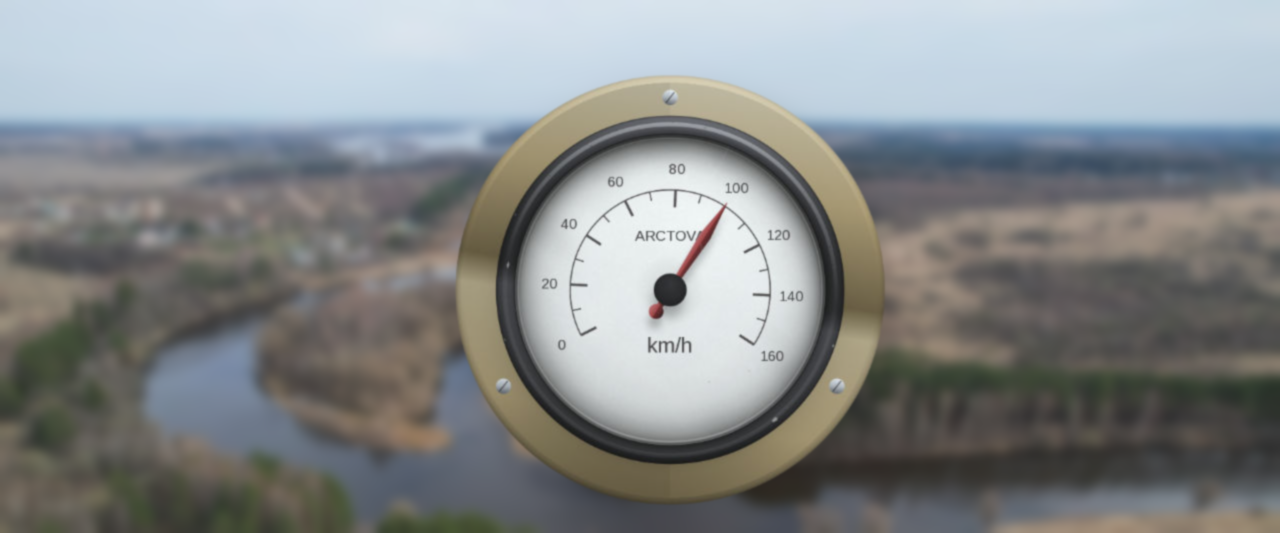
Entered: 100 km/h
